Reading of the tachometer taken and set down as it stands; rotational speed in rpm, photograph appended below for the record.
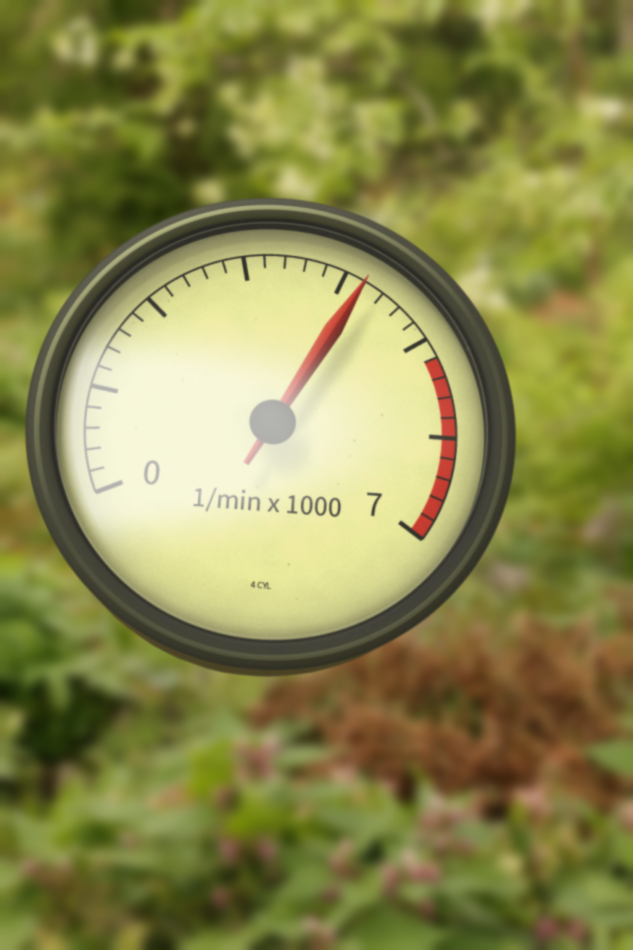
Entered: 4200 rpm
